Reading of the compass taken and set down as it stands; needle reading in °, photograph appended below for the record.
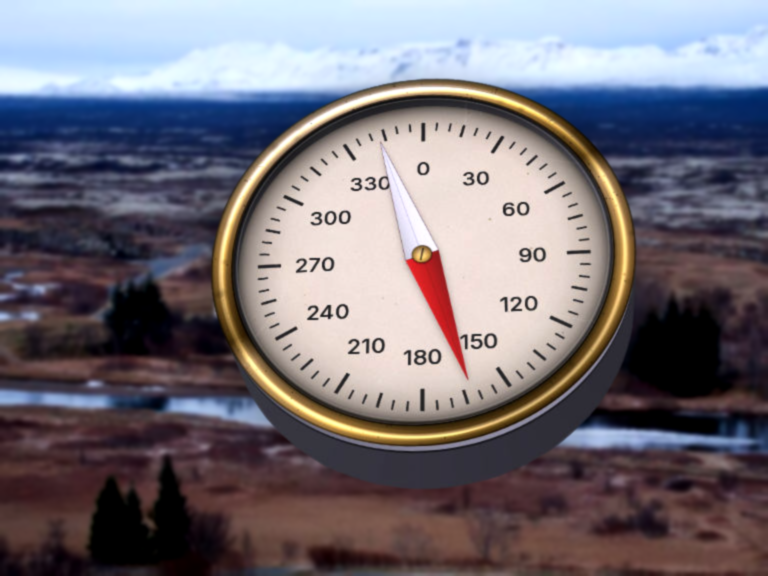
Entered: 162.5 °
